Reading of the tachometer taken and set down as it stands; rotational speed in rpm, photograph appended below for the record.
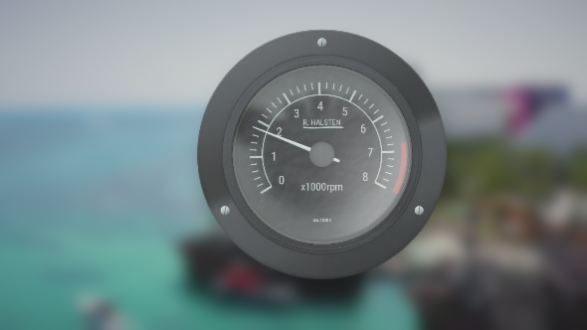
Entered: 1800 rpm
